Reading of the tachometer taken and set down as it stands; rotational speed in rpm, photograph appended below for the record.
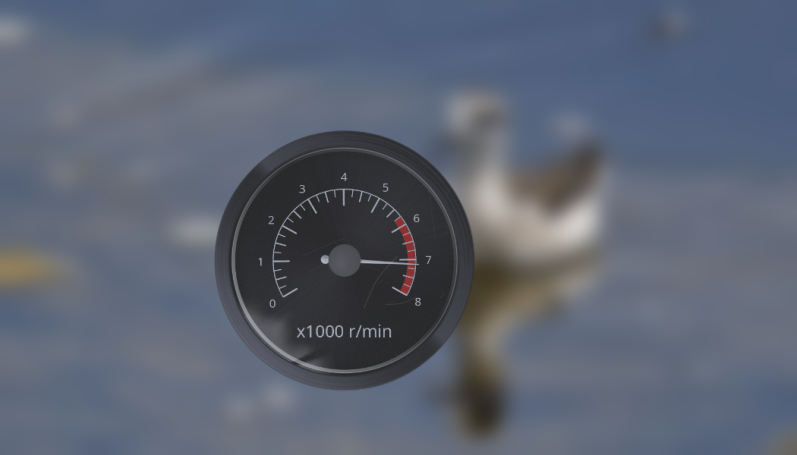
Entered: 7125 rpm
